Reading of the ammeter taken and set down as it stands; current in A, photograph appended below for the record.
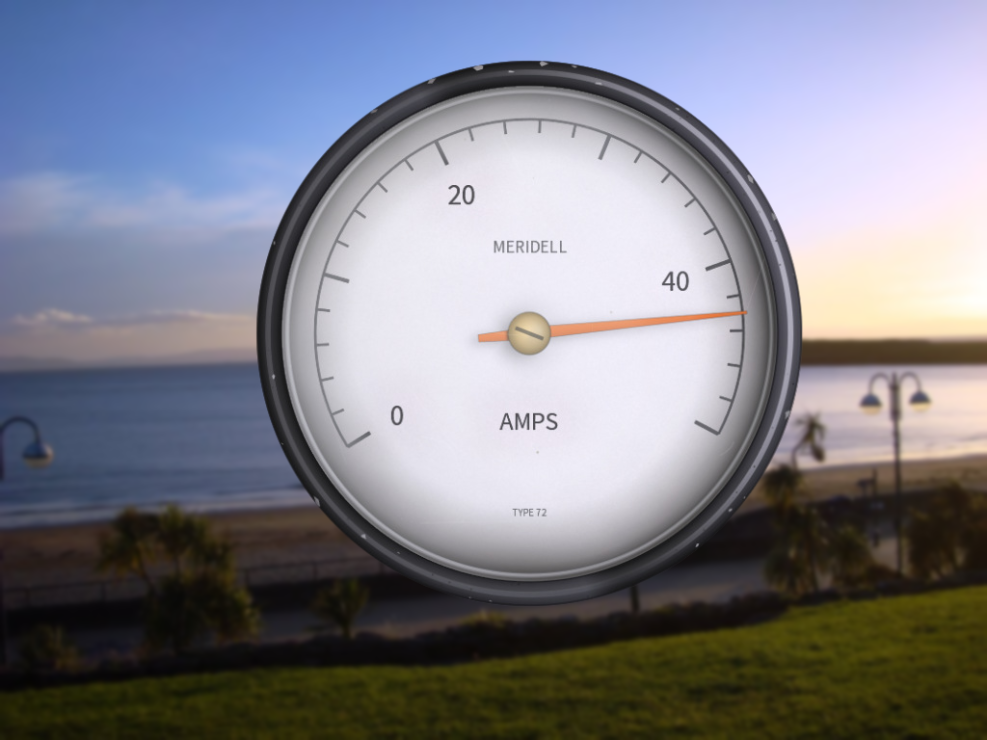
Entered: 43 A
